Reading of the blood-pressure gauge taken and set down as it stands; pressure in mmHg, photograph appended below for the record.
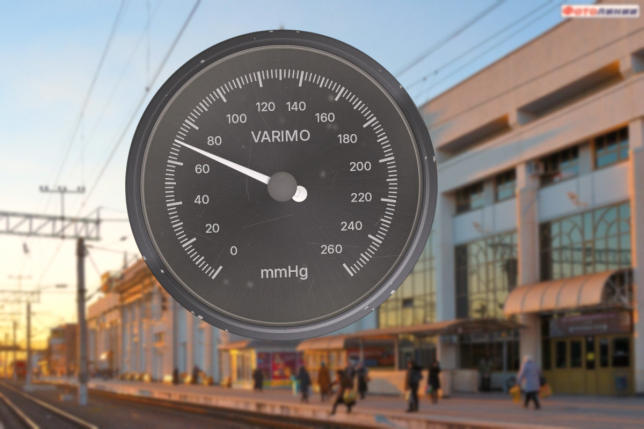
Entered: 70 mmHg
